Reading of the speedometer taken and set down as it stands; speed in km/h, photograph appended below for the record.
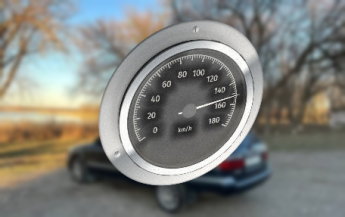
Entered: 150 km/h
